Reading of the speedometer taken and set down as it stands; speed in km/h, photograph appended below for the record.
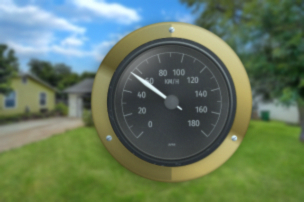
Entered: 55 km/h
